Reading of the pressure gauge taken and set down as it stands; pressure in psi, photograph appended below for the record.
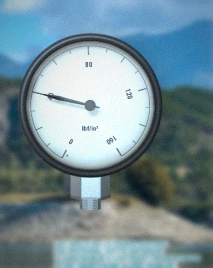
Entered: 40 psi
